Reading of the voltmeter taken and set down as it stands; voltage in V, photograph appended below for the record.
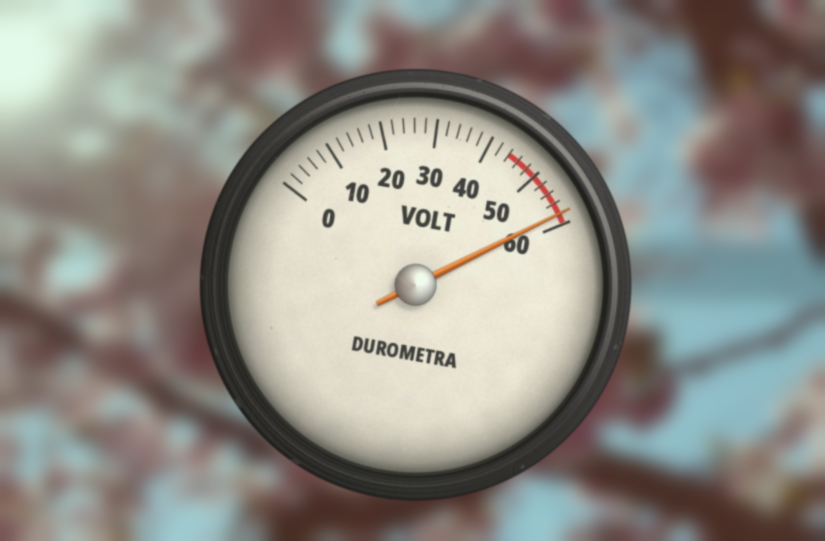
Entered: 58 V
